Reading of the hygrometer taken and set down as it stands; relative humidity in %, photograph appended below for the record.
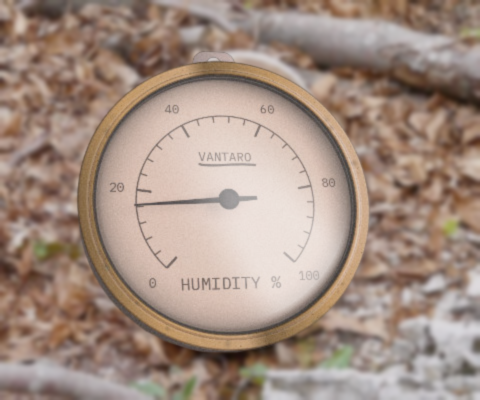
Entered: 16 %
